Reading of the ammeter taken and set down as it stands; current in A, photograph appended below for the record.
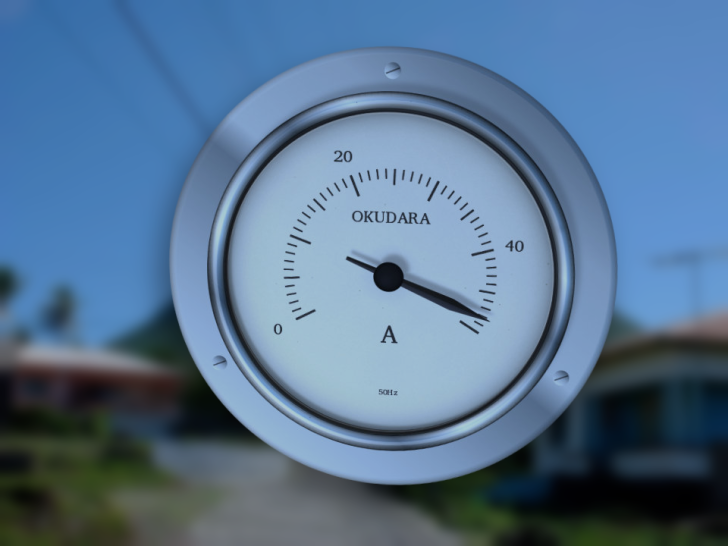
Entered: 48 A
